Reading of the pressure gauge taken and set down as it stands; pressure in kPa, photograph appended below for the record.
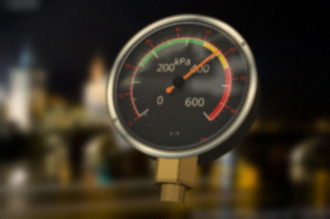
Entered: 400 kPa
